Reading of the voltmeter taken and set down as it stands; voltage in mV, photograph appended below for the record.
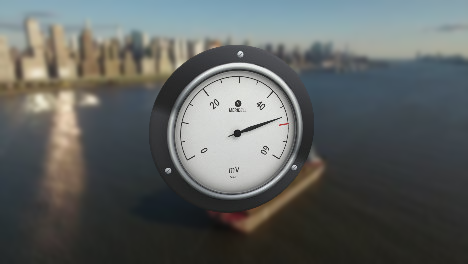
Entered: 47.5 mV
